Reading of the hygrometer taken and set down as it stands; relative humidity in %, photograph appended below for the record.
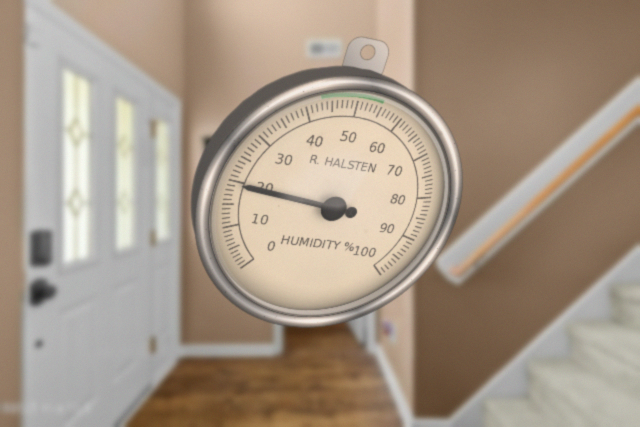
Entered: 20 %
